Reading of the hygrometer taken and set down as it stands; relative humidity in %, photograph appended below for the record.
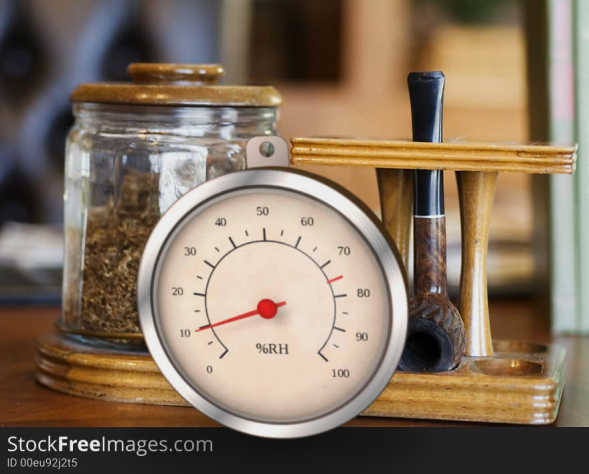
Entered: 10 %
